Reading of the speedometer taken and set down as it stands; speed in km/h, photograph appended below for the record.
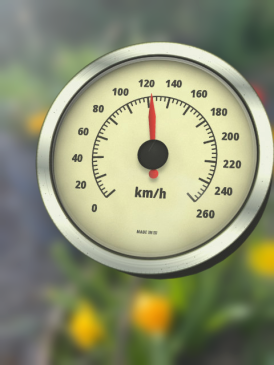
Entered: 124 km/h
